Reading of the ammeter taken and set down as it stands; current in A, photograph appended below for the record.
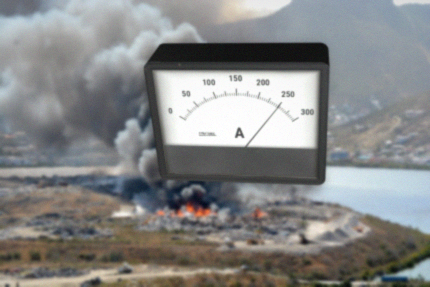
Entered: 250 A
